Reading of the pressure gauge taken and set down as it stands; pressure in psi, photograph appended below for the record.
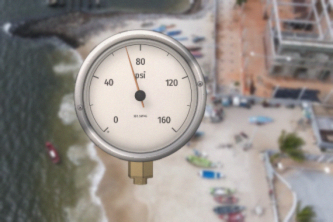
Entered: 70 psi
